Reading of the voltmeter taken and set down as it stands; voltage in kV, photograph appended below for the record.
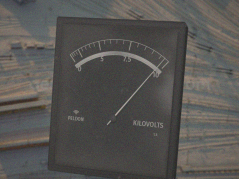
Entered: 9.75 kV
